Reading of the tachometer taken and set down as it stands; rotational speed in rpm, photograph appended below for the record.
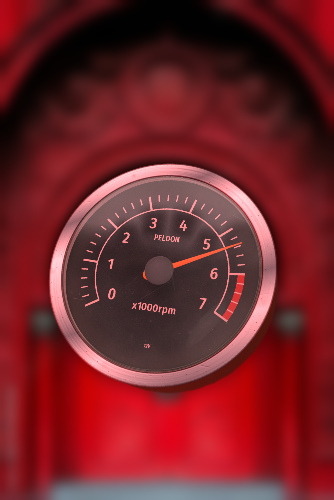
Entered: 5400 rpm
